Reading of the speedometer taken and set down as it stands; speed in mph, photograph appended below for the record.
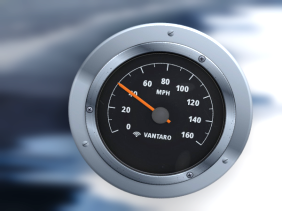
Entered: 40 mph
